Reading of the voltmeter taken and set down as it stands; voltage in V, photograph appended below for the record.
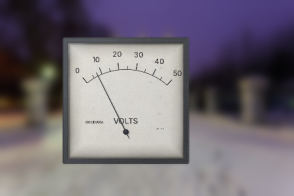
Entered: 7.5 V
